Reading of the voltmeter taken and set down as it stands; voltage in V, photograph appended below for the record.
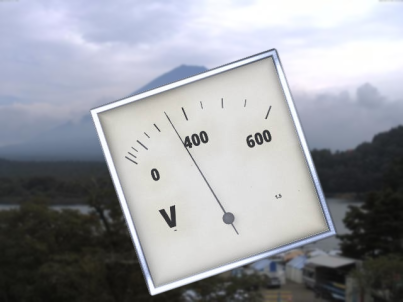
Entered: 350 V
